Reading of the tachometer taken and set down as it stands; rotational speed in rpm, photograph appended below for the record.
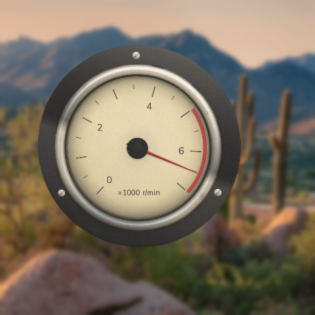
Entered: 6500 rpm
